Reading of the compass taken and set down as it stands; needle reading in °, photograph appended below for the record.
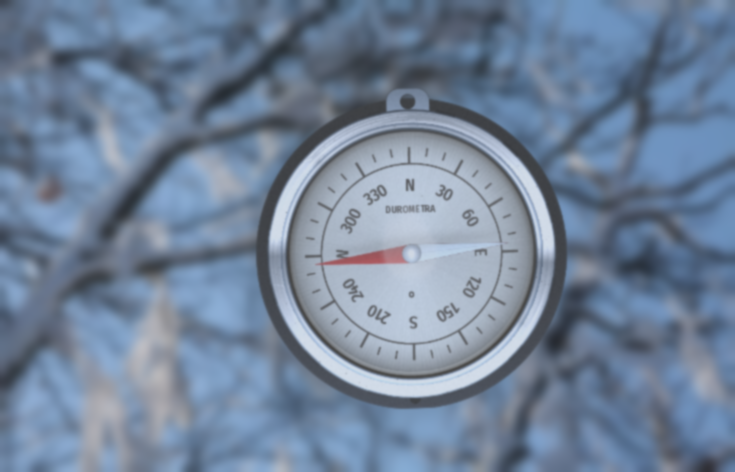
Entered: 265 °
